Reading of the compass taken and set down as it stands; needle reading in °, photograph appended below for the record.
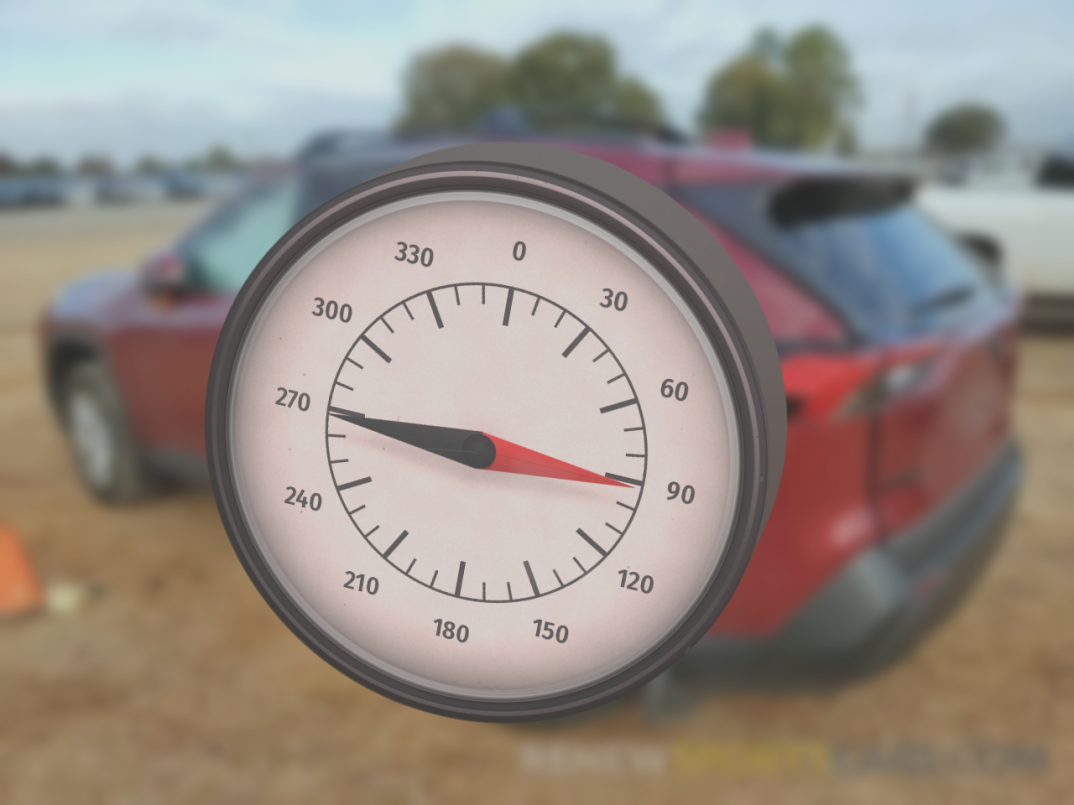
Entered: 90 °
